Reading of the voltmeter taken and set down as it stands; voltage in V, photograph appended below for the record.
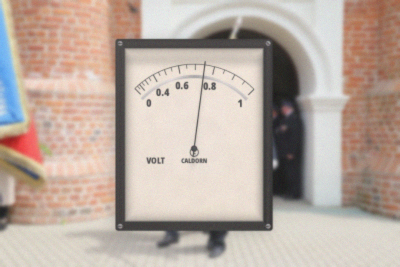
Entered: 0.75 V
